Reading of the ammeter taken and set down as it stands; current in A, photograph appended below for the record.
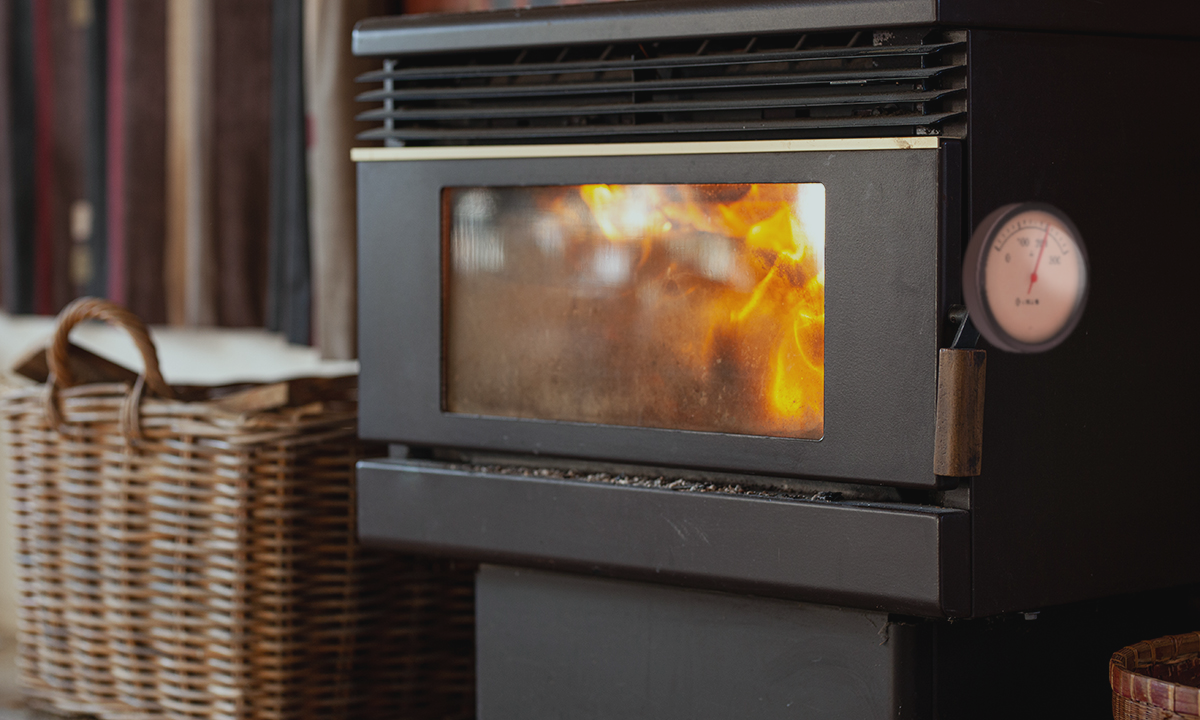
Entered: 200 A
